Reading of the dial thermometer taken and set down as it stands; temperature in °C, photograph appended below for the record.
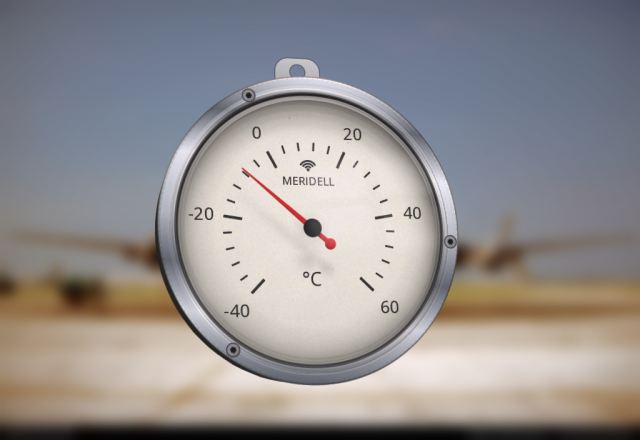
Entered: -8 °C
